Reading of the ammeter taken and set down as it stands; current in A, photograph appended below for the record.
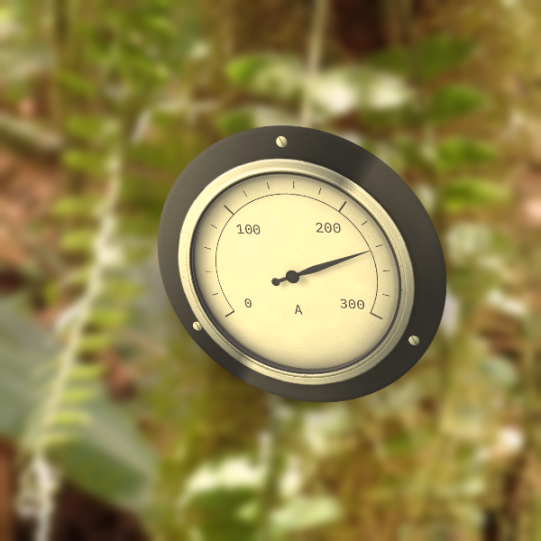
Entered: 240 A
